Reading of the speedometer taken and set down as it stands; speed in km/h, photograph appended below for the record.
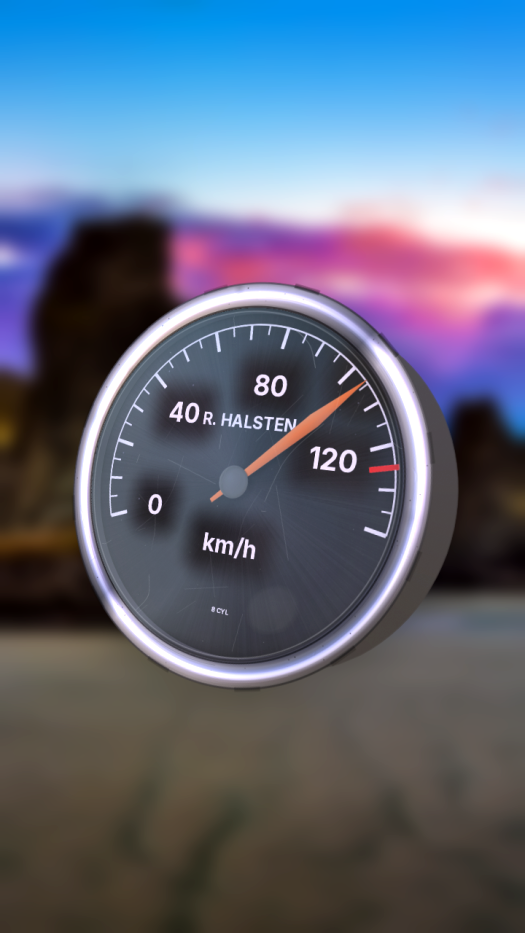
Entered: 105 km/h
